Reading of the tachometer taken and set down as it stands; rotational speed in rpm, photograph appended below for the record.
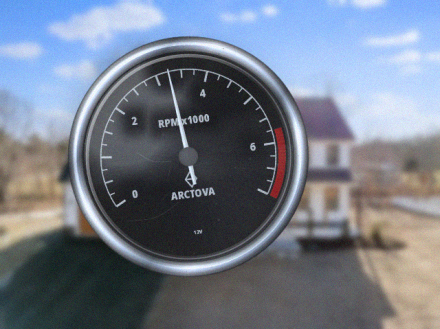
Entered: 3250 rpm
